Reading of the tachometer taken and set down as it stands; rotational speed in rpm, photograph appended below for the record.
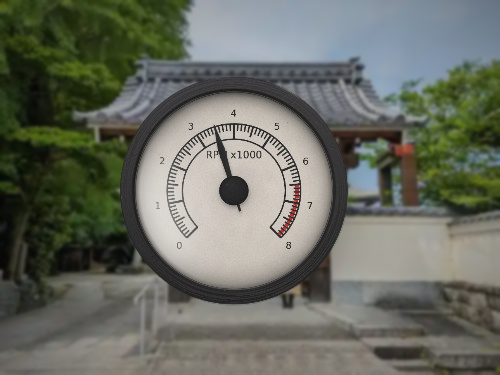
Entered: 3500 rpm
